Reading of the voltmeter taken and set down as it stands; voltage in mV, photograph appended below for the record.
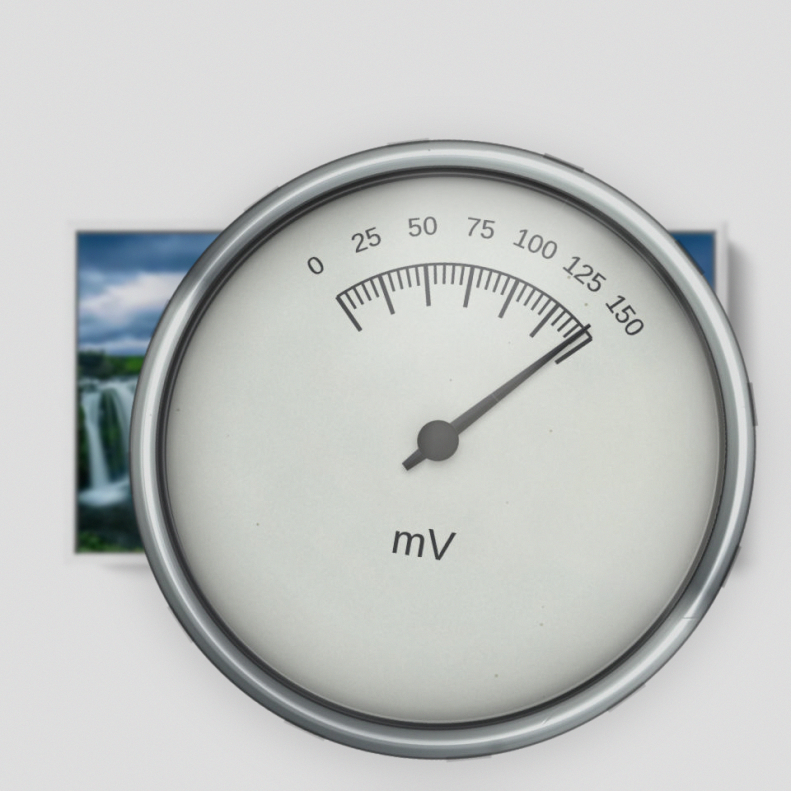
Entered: 145 mV
